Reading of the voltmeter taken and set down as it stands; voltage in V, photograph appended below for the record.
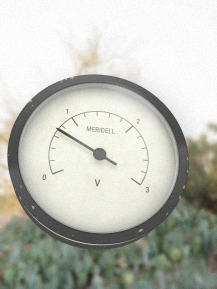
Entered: 0.7 V
